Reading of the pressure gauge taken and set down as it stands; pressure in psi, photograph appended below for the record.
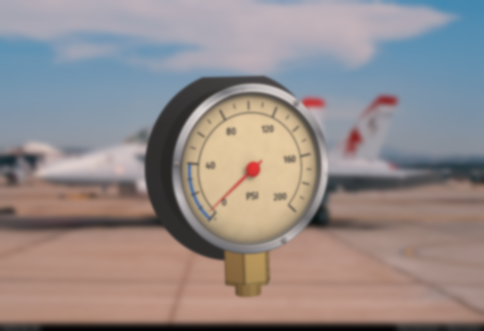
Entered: 5 psi
